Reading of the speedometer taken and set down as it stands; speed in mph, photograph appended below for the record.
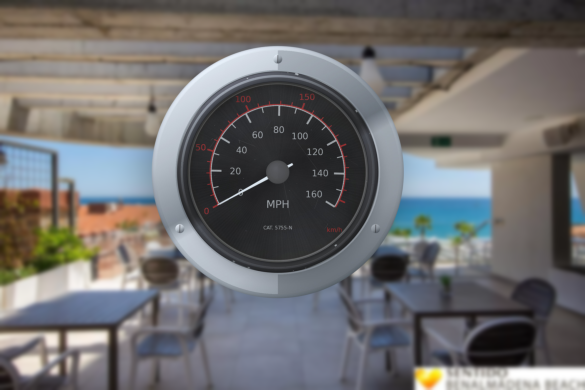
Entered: 0 mph
